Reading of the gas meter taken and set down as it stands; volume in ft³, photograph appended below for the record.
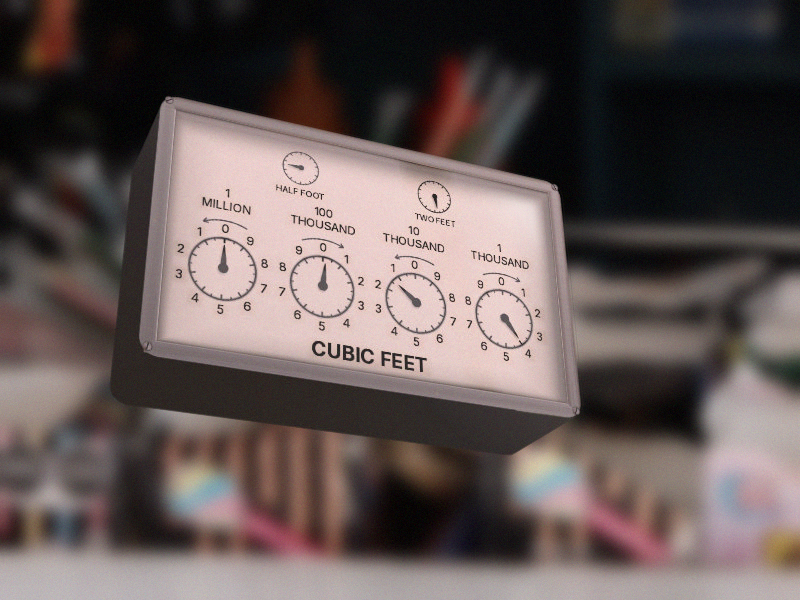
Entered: 1400 ft³
